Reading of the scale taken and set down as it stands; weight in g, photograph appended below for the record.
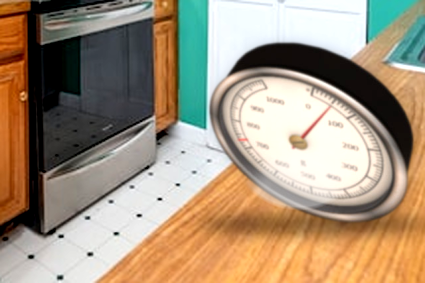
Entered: 50 g
